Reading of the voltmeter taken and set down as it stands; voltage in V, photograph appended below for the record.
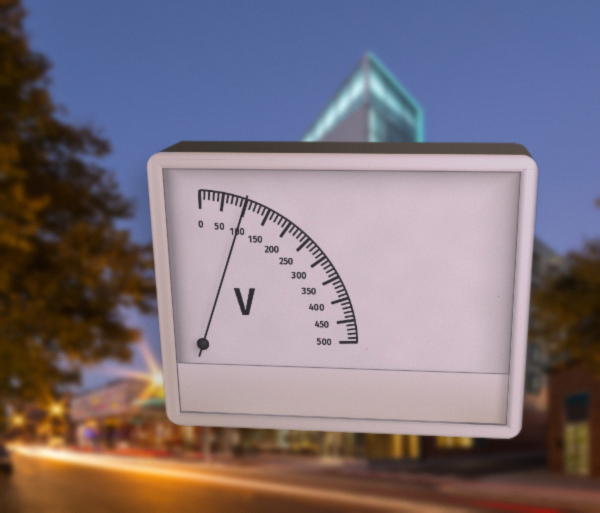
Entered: 100 V
